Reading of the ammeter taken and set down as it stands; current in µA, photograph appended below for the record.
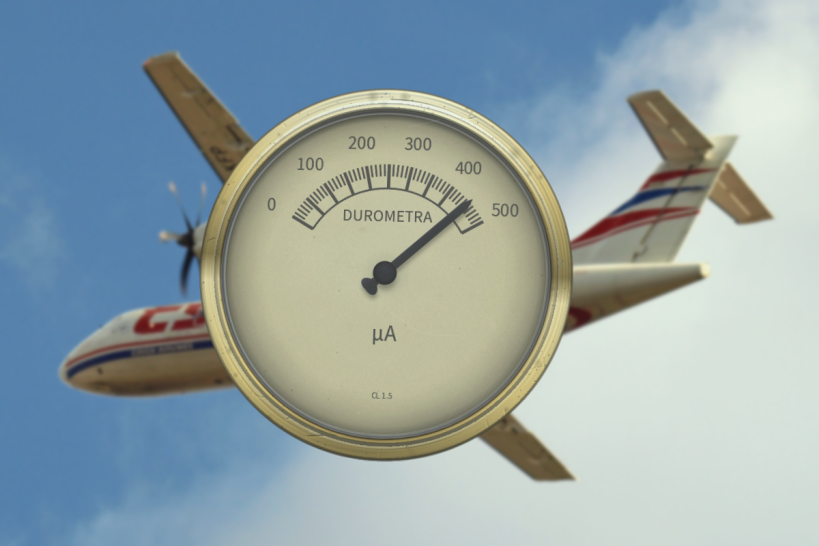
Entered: 450 µA
